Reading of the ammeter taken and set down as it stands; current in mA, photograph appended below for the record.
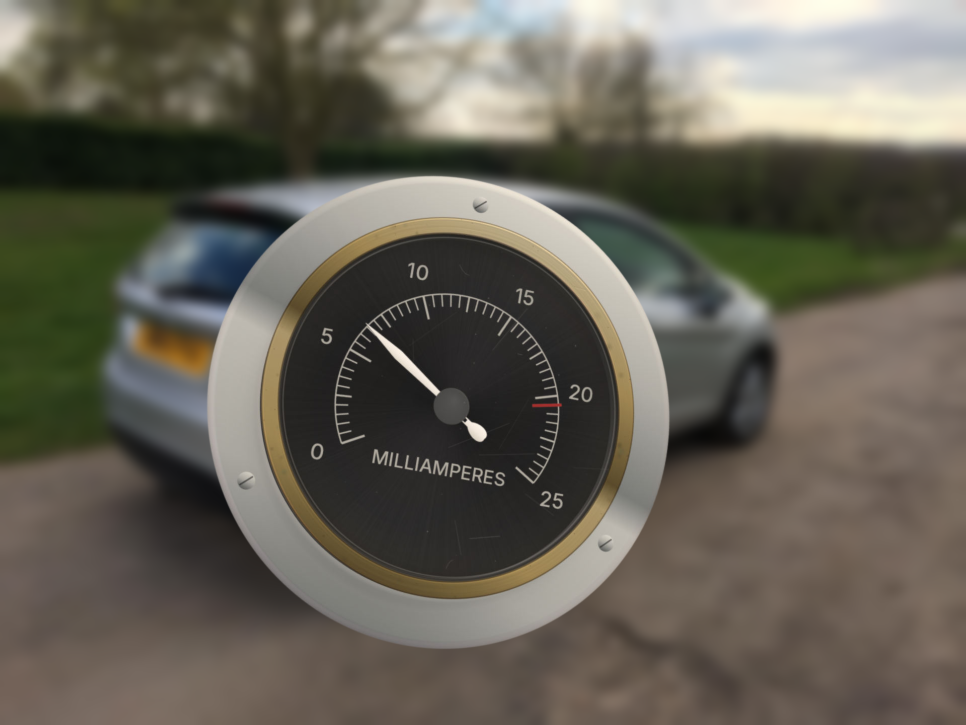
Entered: 6.5 mA
